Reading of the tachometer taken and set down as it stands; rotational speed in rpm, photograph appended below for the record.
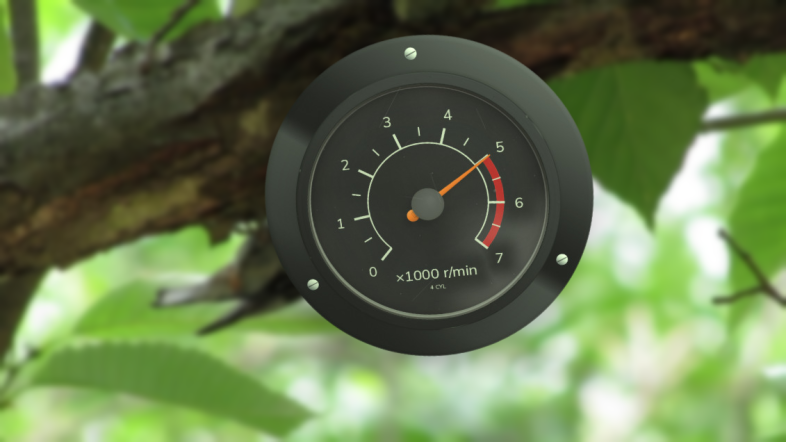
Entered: 5000 rpm
